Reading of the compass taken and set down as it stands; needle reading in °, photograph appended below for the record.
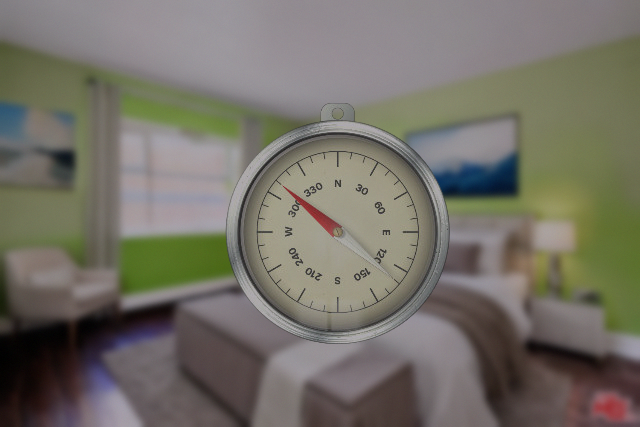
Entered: 310 °
